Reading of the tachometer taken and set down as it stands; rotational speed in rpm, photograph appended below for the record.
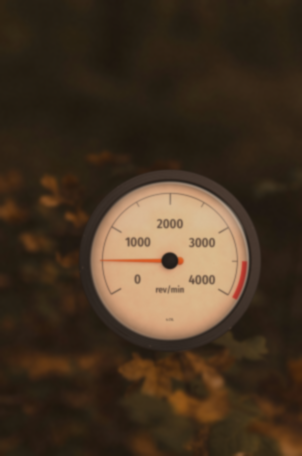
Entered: 500 rpm
